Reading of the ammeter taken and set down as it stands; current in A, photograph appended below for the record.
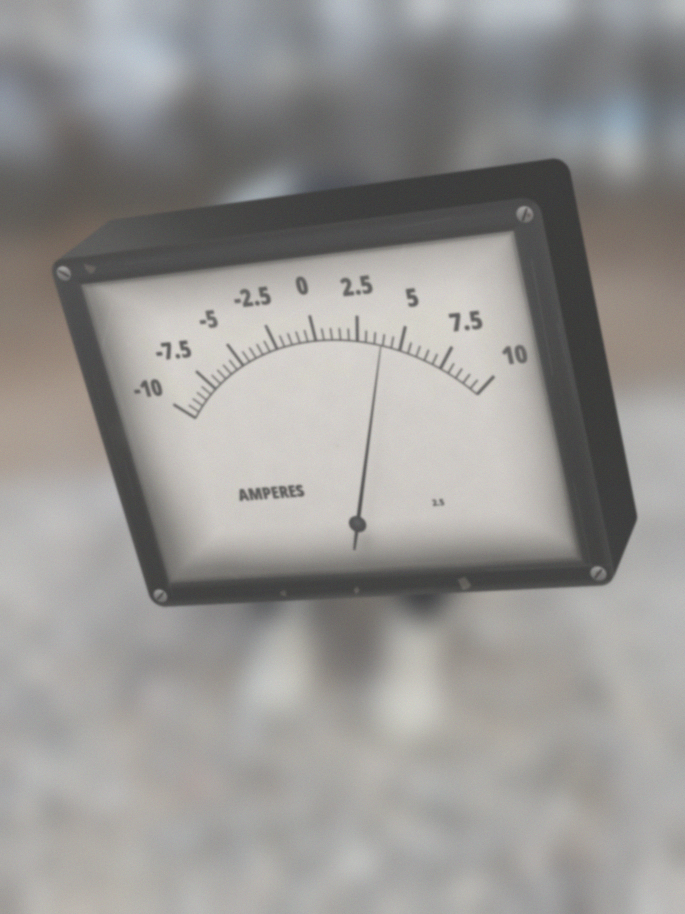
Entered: 4 A
